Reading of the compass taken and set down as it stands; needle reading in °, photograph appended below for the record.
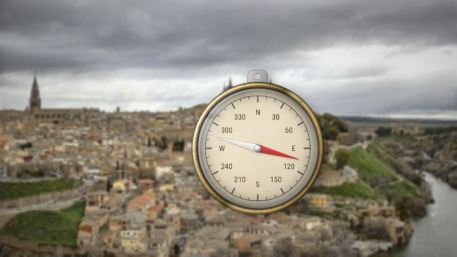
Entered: 105 °
